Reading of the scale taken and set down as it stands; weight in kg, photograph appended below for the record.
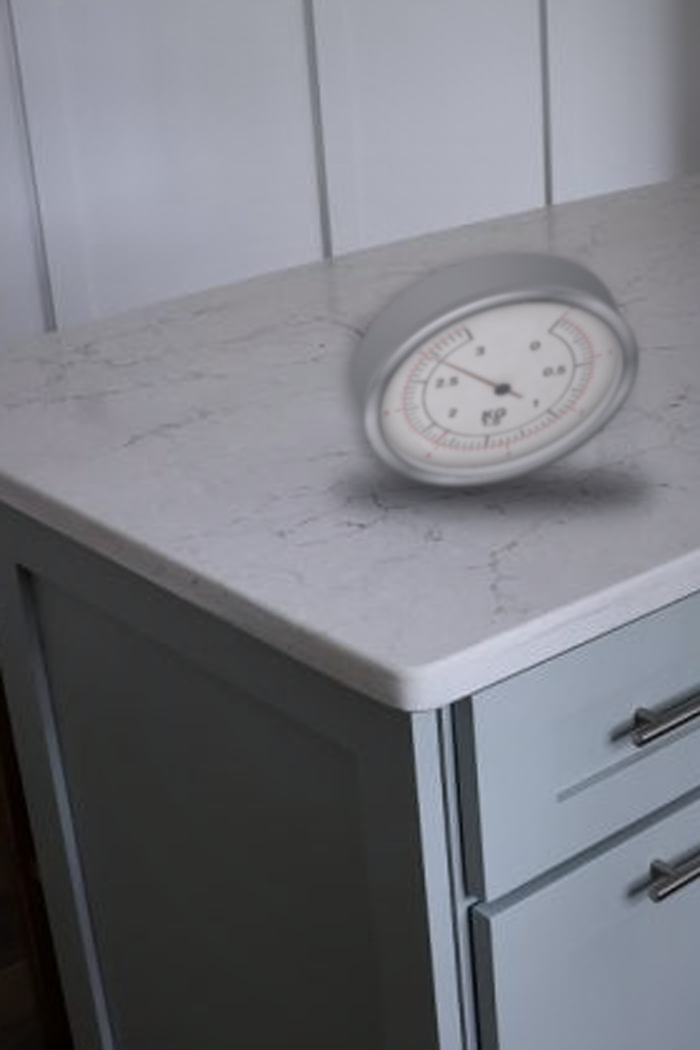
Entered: 2.75 kg
